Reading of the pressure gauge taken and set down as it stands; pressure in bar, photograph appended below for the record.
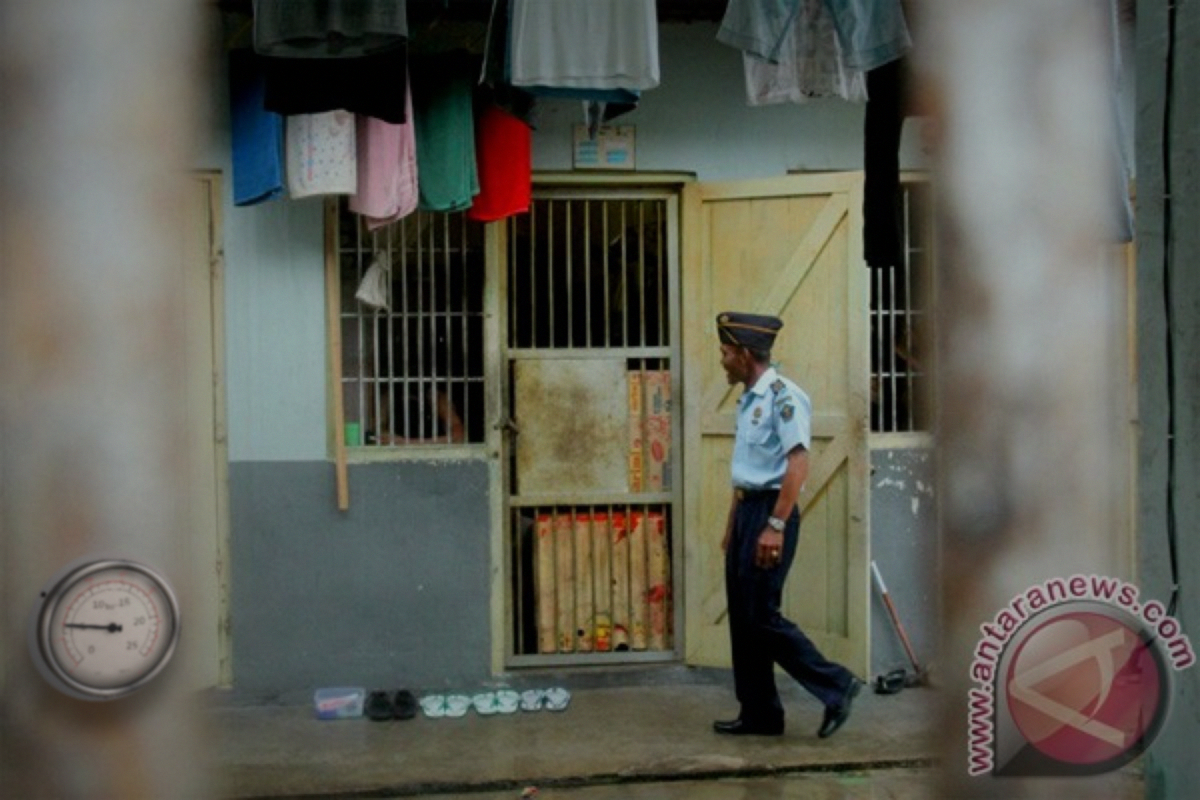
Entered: 5 bar
